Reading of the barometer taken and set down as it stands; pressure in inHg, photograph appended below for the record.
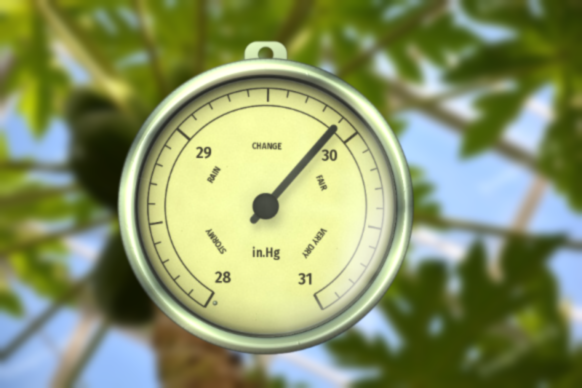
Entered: 29.9 inHg
